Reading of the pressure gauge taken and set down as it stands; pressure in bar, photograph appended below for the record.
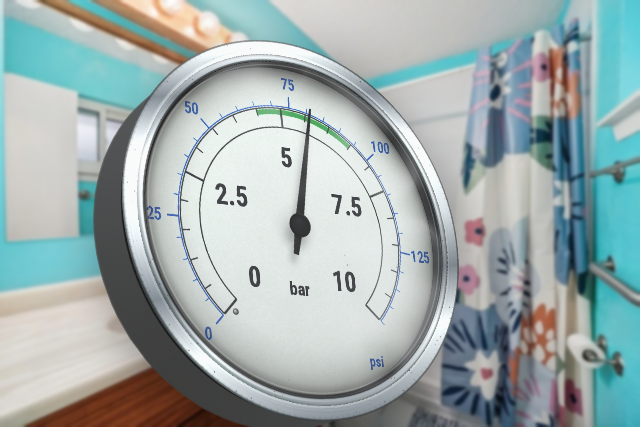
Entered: 5.5 bar
